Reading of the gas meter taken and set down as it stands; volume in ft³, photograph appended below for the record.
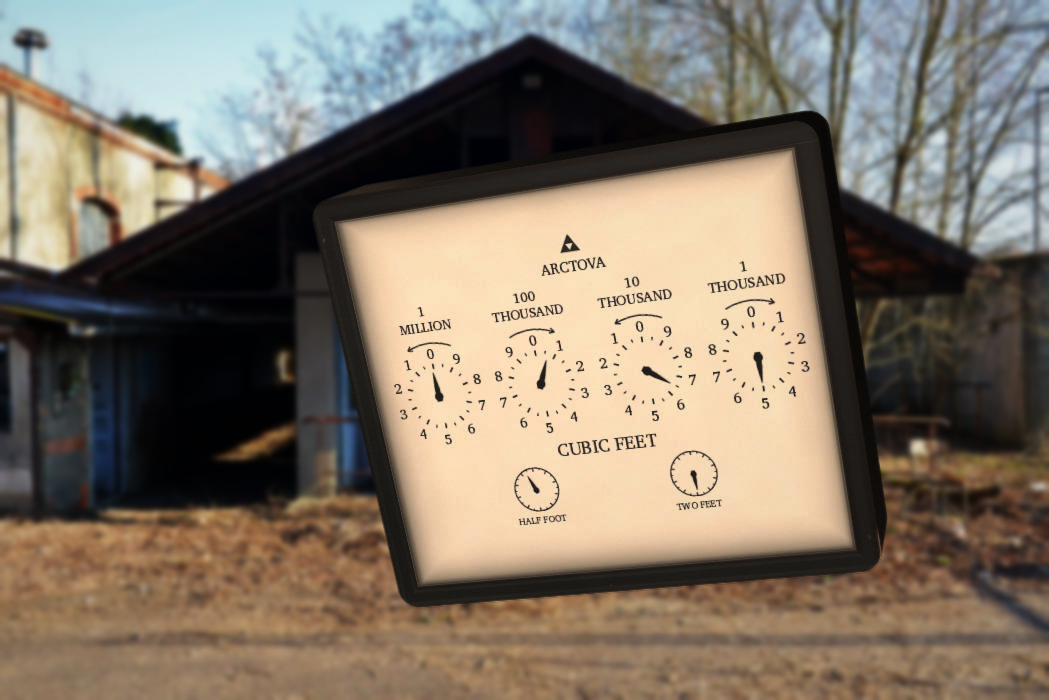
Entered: 6500 ft³
